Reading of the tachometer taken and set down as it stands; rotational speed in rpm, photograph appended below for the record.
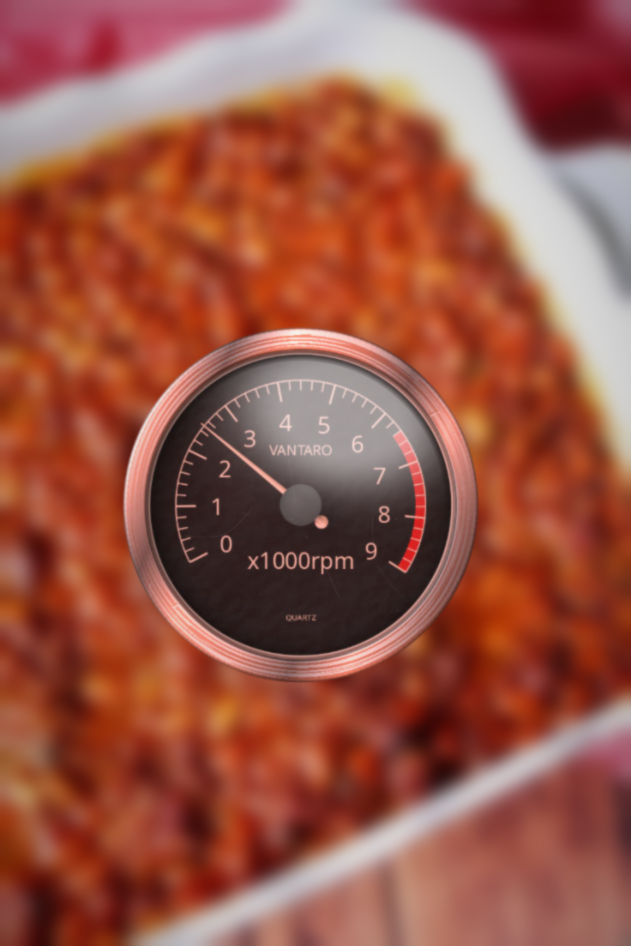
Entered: 2500 rpm
